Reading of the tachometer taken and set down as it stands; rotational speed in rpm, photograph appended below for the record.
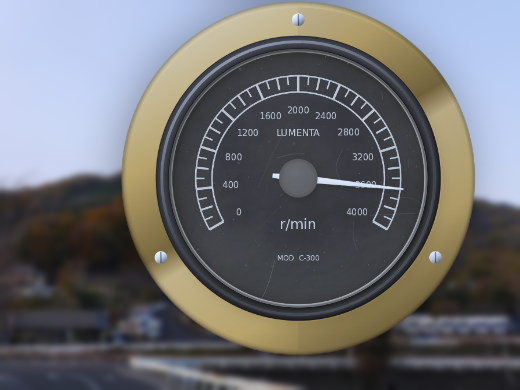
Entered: 3600 rpm
